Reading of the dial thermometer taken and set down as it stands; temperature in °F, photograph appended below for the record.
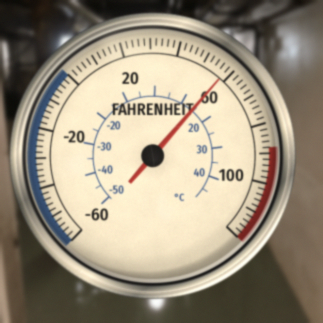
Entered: 58 °F
